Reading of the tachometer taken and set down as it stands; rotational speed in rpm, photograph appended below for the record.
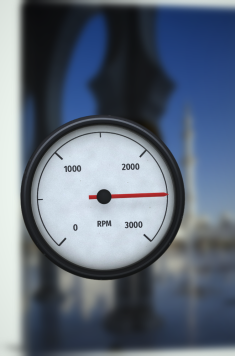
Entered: 2500 rpm
